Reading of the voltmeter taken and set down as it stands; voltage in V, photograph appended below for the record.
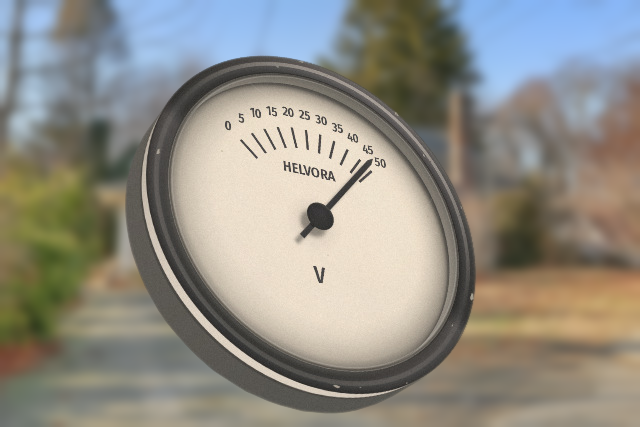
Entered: 47.5 V
